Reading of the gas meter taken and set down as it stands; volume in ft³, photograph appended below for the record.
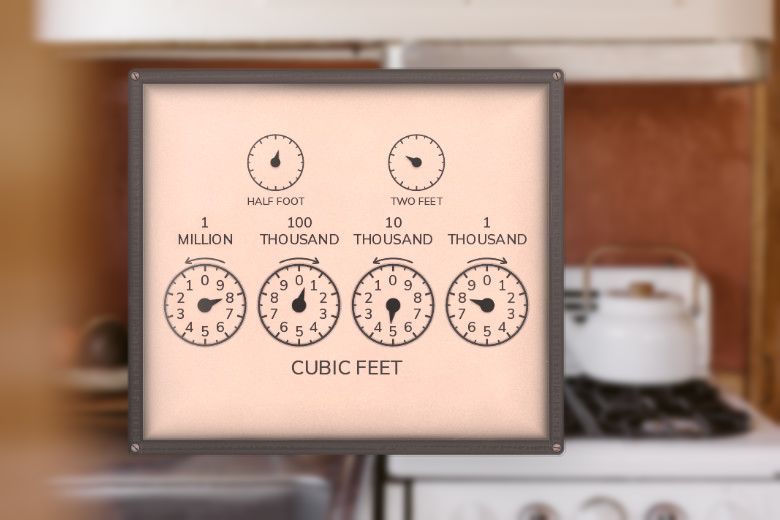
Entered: 804800 ft³
